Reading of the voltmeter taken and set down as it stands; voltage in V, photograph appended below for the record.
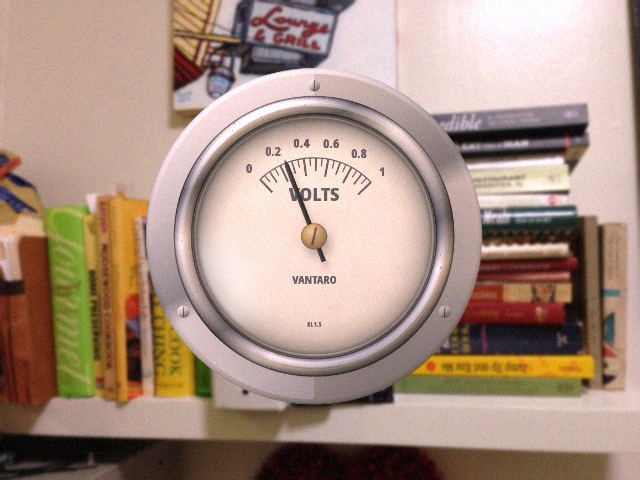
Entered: 0.25 V
